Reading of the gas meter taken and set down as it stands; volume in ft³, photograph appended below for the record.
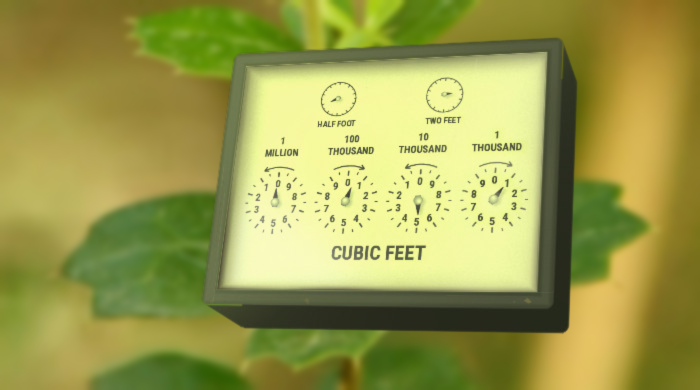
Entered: 5100 ft³
